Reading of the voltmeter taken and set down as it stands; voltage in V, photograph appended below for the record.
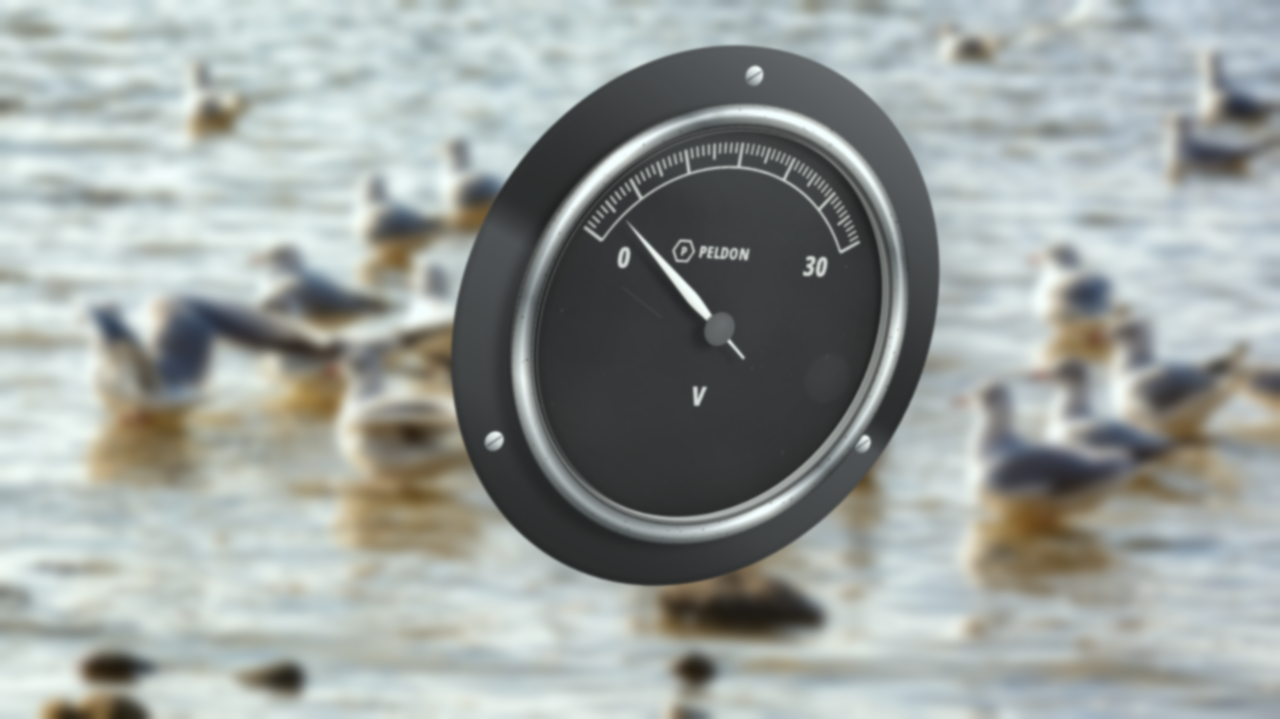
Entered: 2.5 V
